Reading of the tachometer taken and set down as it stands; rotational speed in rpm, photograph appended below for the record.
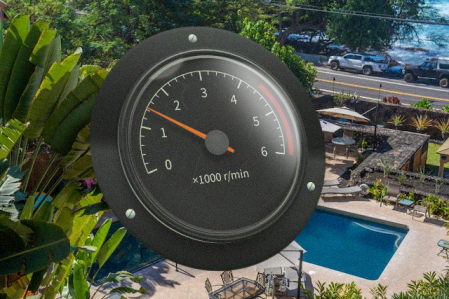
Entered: 1400 rpm
